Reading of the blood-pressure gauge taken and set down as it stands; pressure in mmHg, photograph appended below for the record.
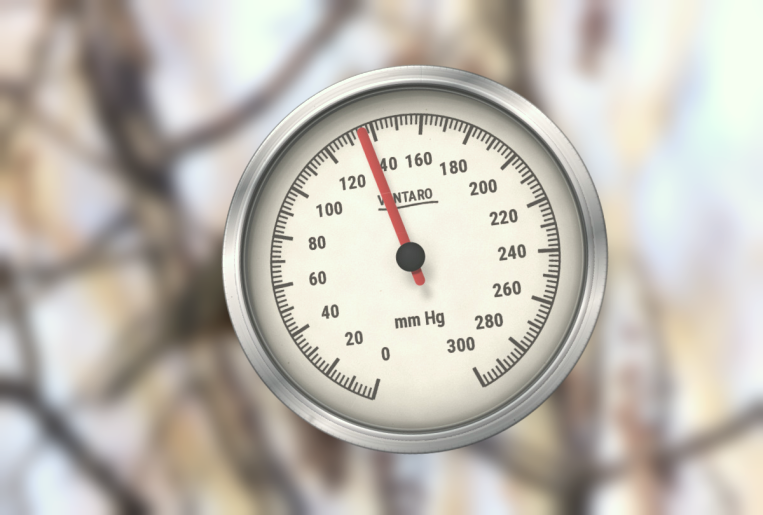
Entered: 136 mmHg
